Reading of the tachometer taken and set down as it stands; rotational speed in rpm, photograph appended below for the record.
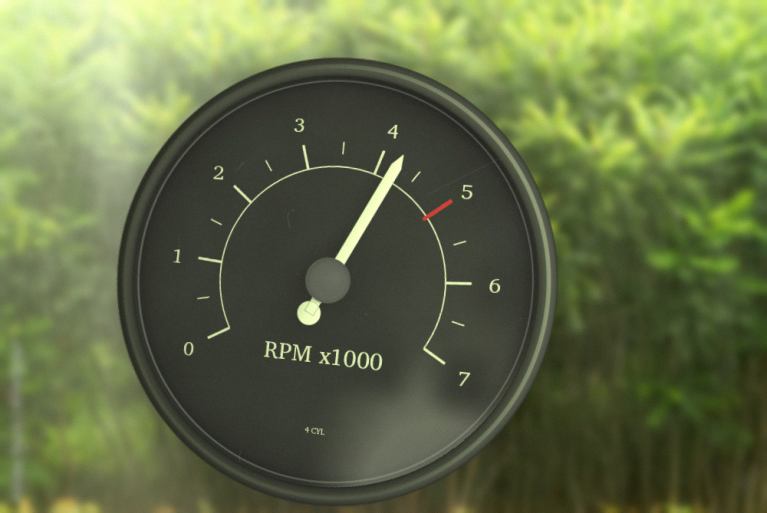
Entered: 4250 rpm
